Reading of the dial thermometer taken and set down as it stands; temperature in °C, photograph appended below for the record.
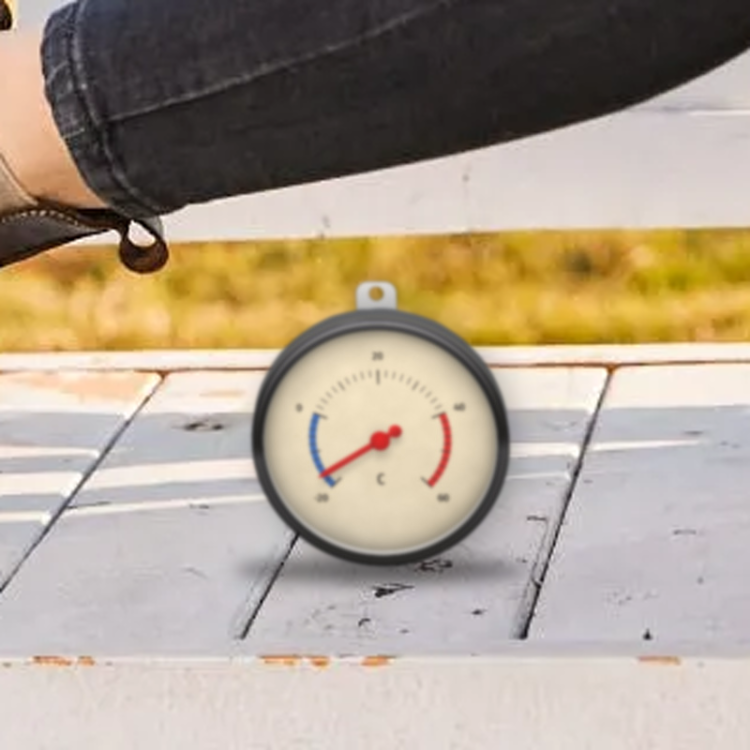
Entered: -16 °C
